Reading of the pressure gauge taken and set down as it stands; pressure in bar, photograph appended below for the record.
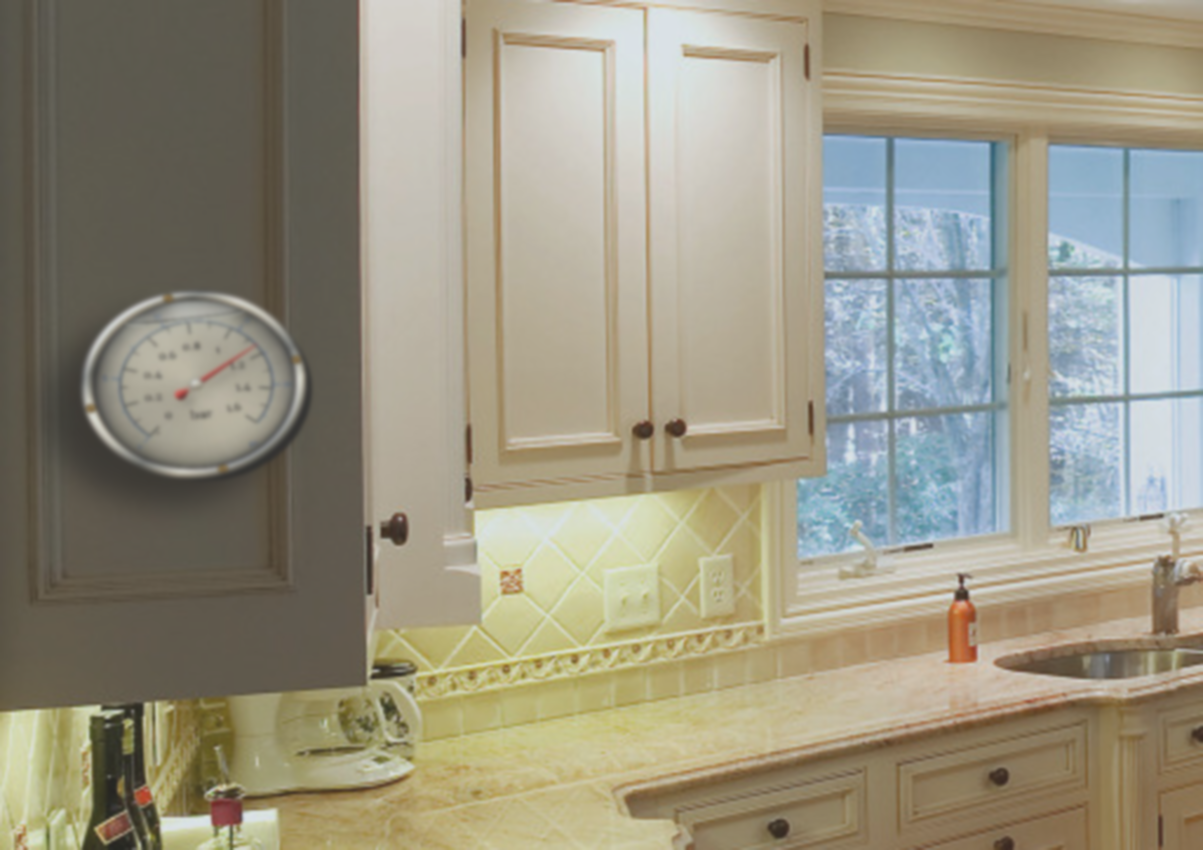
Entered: 1.15 bar
